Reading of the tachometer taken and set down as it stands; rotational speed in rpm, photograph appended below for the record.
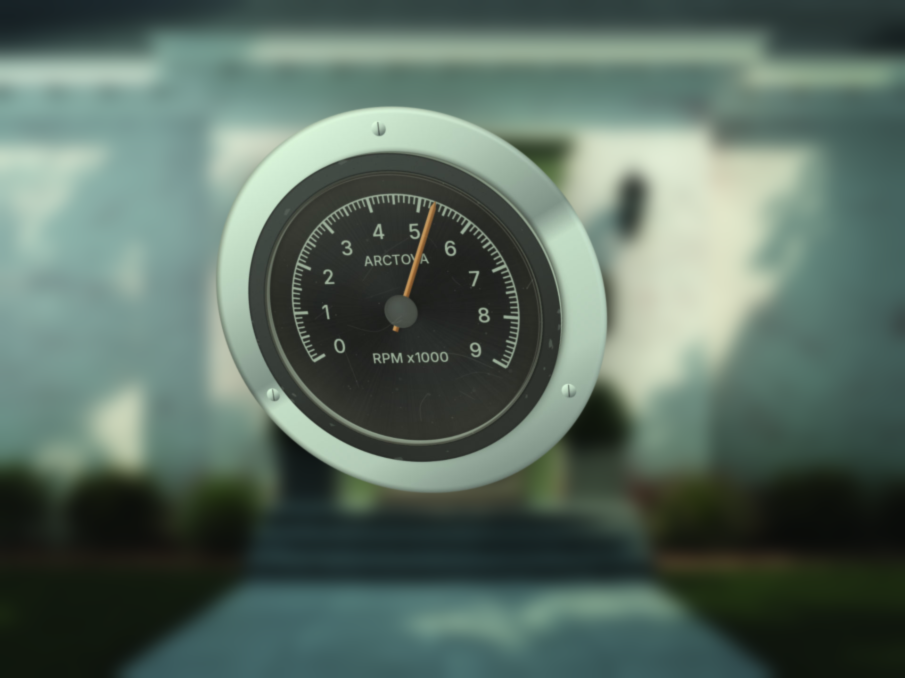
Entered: 5300 rpm
